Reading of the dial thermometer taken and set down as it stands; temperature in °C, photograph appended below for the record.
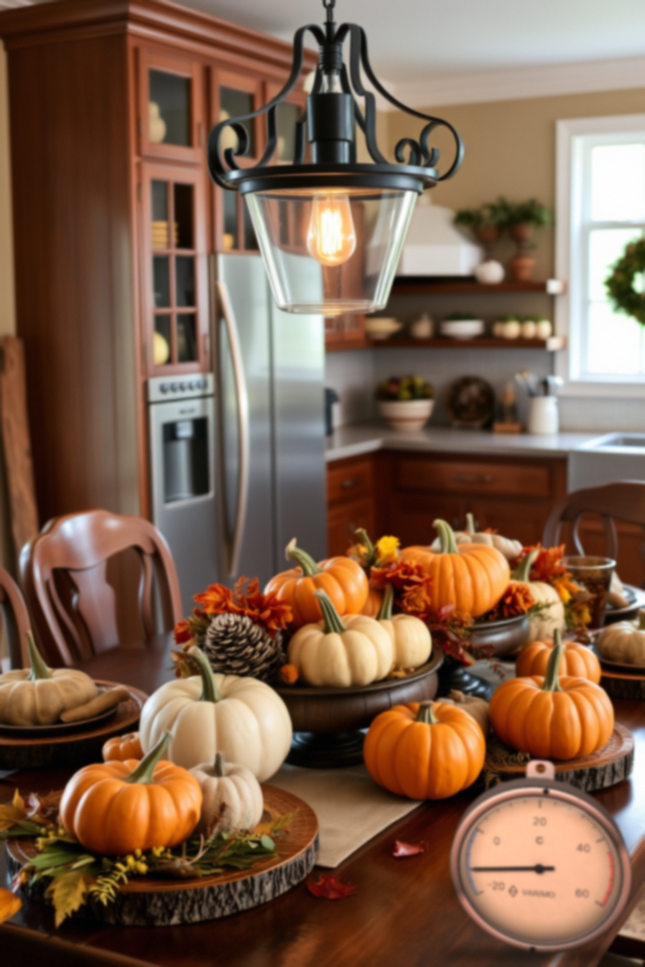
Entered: -12 °C
